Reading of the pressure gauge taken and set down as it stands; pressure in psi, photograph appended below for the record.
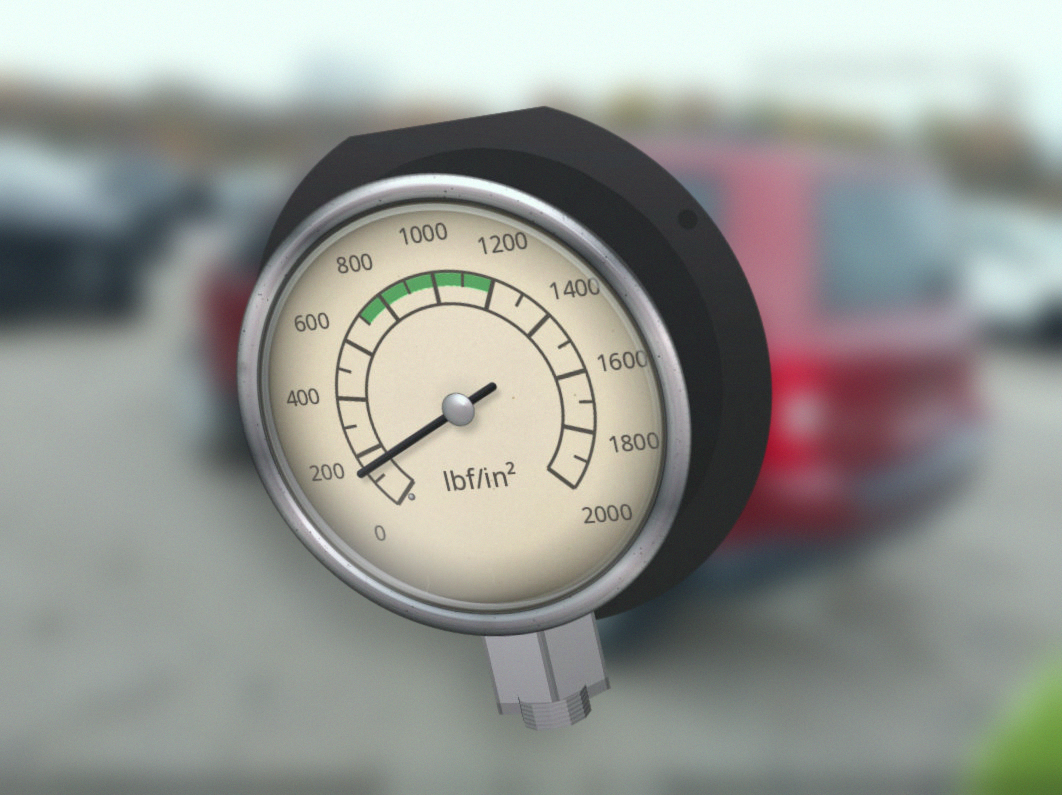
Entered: 150 psi
